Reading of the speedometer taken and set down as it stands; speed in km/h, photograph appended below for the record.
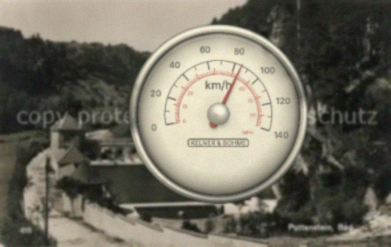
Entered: 85 km/h
